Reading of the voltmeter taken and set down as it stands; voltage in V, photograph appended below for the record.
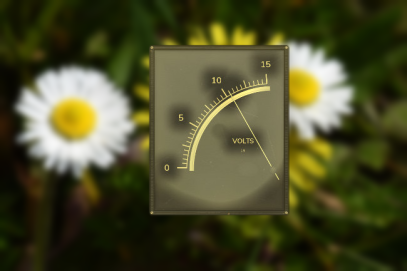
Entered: 10.5 V
